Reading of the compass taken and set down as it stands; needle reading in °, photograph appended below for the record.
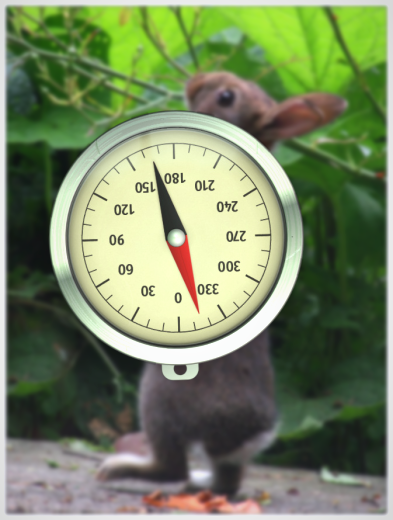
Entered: 345 °
